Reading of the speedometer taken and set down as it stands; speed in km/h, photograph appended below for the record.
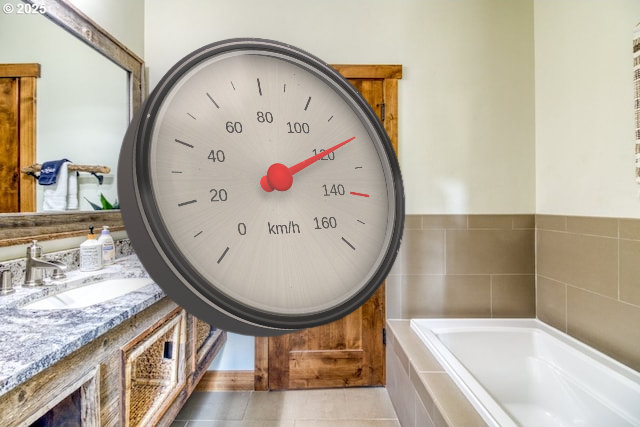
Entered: 120 km/h
